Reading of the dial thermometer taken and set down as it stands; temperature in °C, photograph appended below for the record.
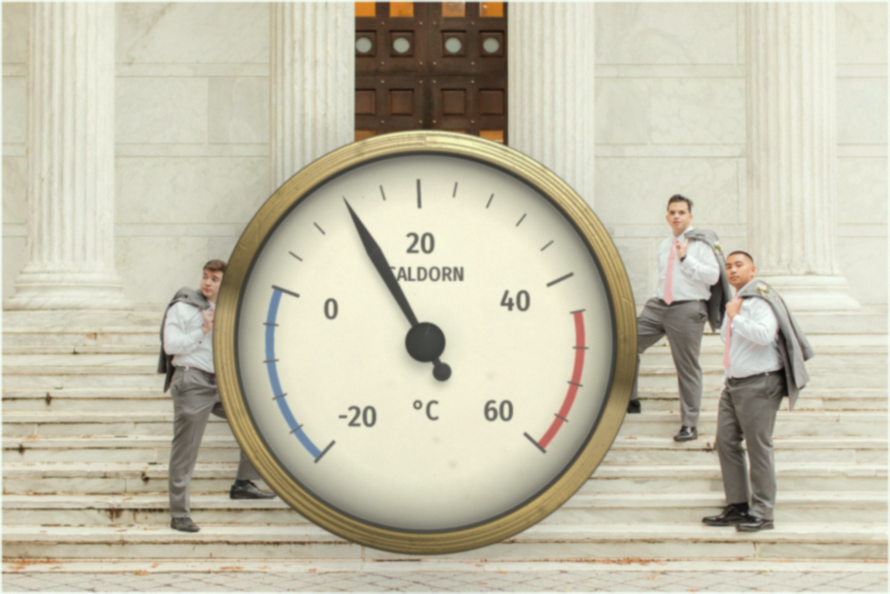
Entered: 12 °C
